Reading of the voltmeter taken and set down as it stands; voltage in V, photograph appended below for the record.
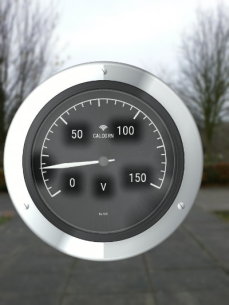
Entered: 17.5 V
